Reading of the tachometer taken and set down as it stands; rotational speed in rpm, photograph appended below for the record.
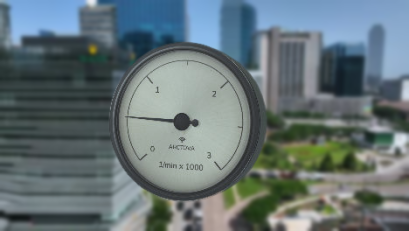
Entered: 500 rpm
